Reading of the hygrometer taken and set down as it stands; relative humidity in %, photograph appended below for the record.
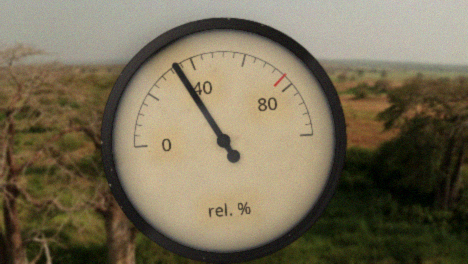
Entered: 34 %
